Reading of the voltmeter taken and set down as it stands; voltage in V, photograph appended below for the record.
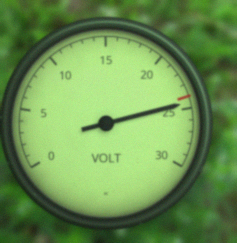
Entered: 24.5 V
